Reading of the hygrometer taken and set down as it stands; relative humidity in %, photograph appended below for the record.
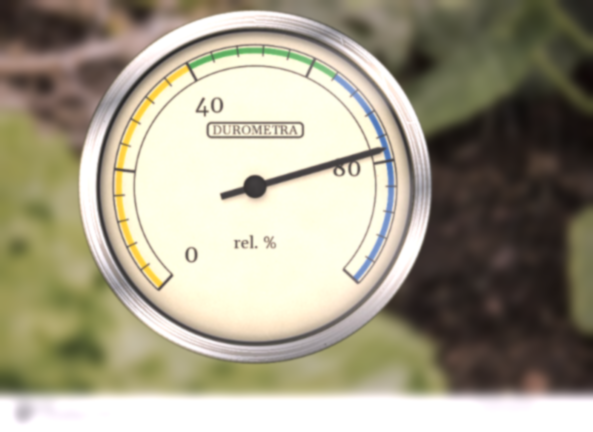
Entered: 78 %
